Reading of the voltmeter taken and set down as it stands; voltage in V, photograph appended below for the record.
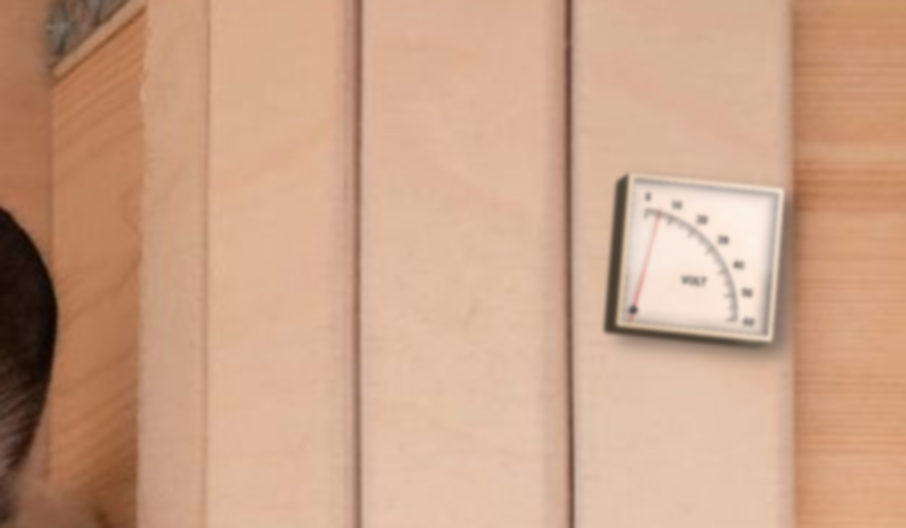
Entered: 5 V
